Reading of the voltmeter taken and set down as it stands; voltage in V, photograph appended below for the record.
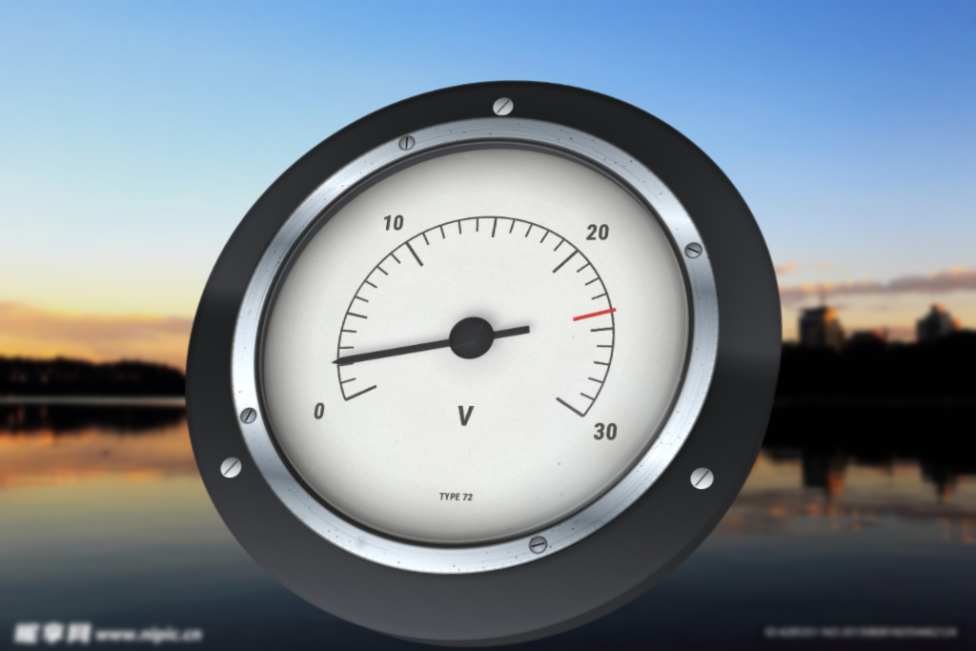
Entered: 2 V
